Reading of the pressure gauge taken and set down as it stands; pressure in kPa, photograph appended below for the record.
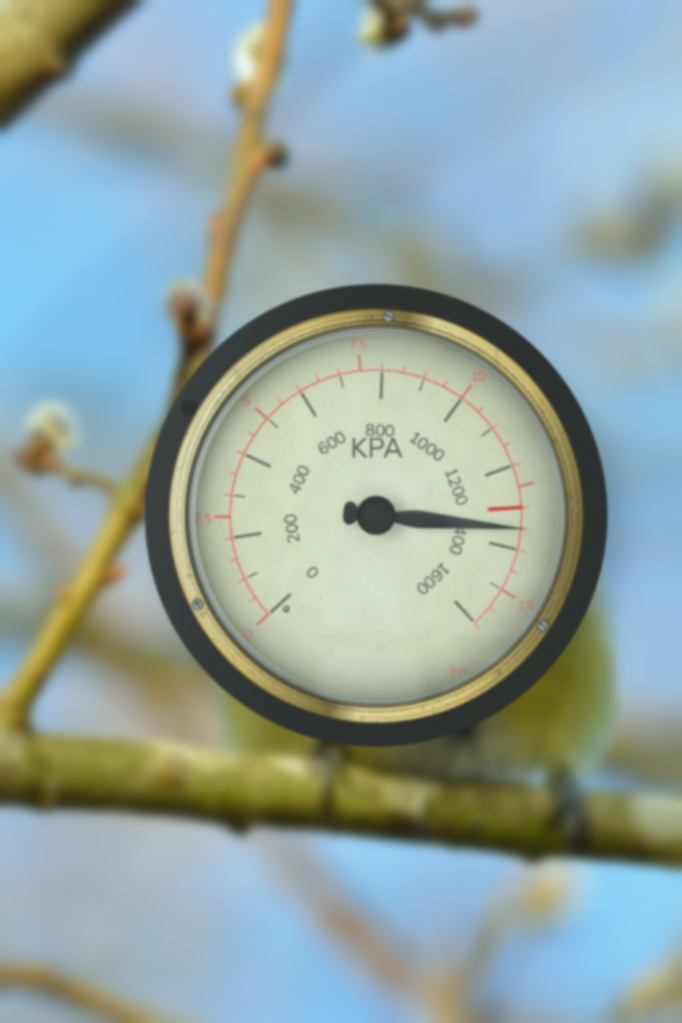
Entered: 1350 kPa
